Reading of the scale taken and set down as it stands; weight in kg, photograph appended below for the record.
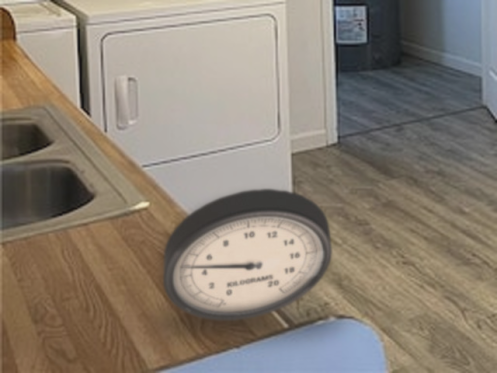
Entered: 5 kg
